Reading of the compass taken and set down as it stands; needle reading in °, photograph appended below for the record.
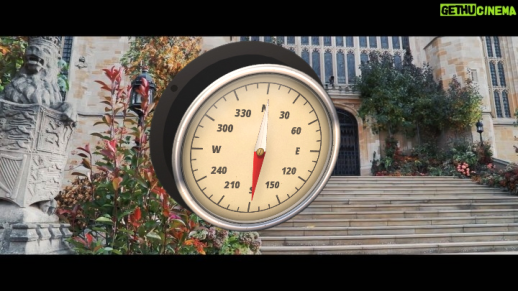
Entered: 180 °
